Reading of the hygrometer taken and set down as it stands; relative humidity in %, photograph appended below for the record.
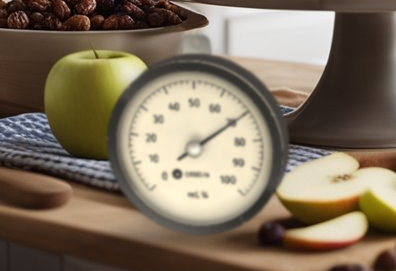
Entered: 70 %
